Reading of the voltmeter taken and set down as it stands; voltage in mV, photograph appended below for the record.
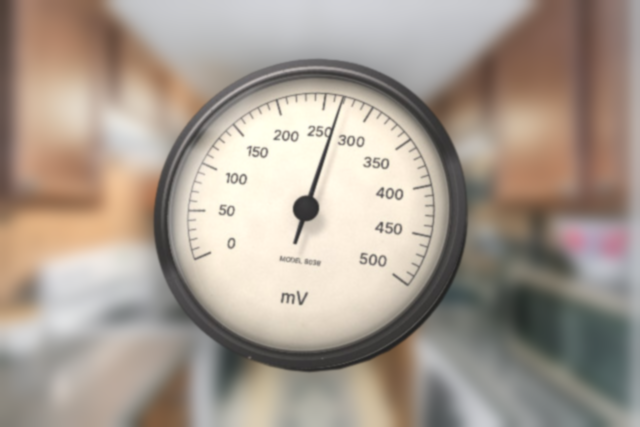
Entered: 270 mV
